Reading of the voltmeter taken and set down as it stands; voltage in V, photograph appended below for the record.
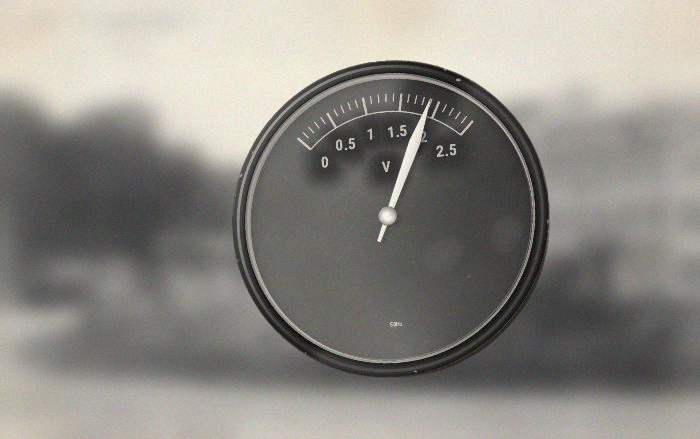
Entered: 1.9 V
